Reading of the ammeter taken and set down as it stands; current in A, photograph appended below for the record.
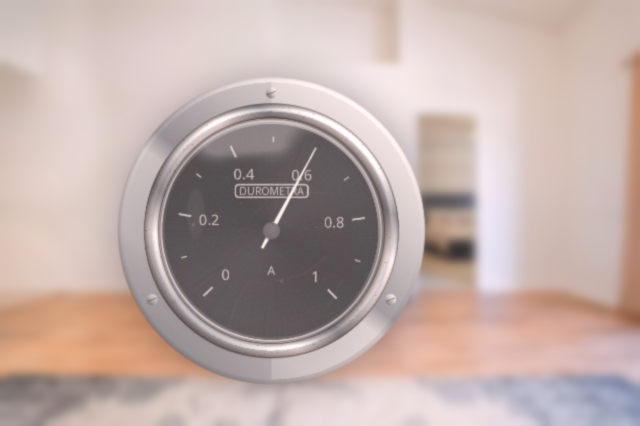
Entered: 0.6 A
